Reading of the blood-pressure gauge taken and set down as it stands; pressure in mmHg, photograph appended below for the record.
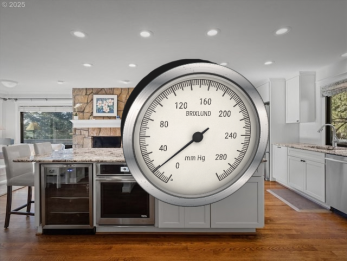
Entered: 20 mmHg
